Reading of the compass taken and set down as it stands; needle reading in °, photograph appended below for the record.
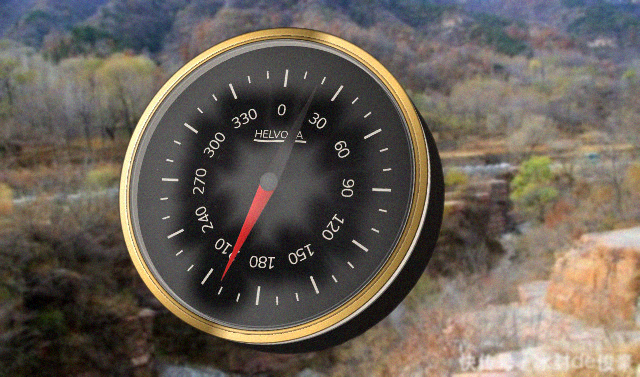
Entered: 200 °
